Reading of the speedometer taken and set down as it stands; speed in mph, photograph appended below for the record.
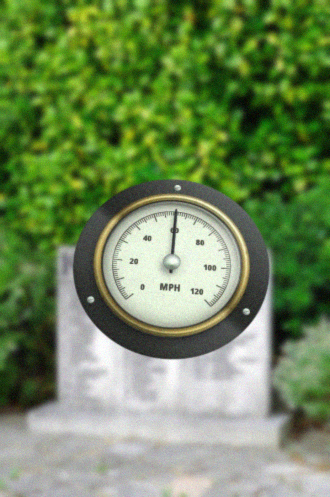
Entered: 60 mph
